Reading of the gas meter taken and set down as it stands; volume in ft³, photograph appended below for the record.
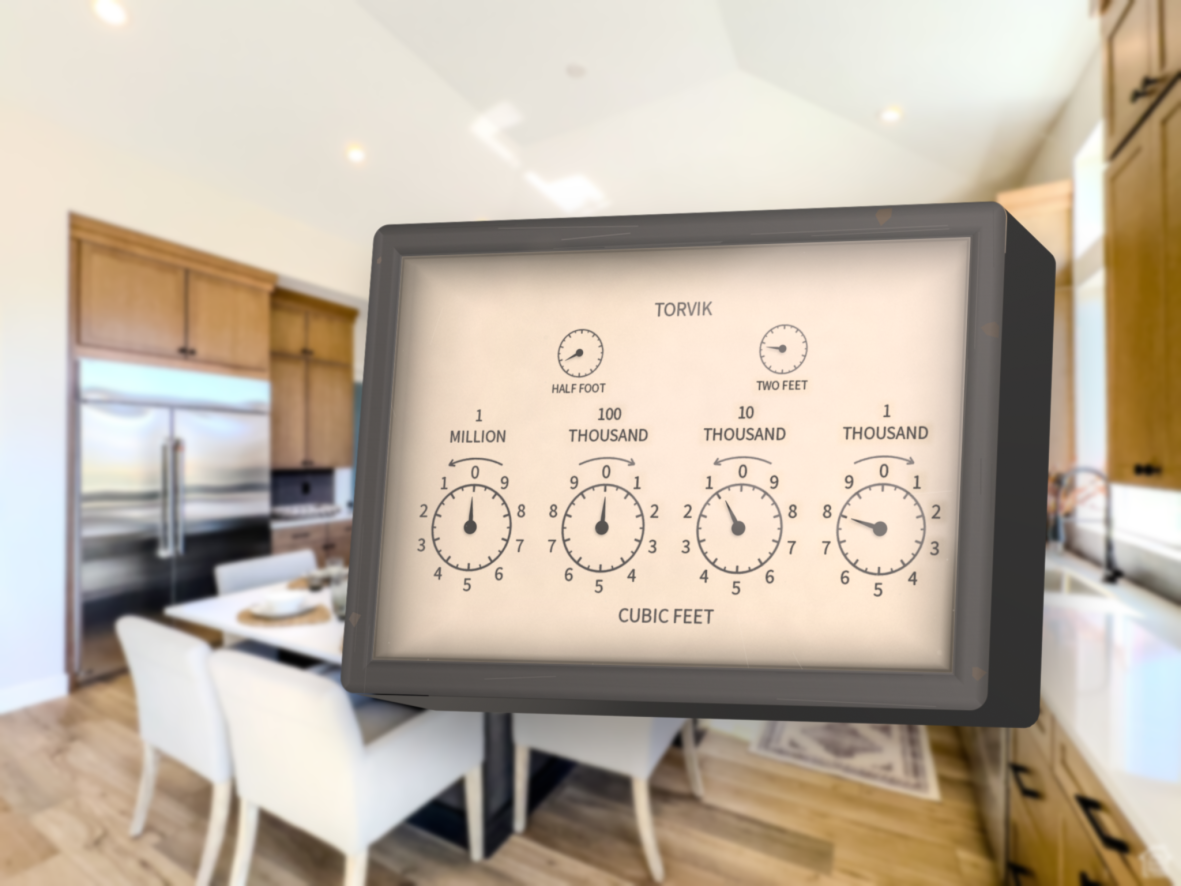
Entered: 800 ft³
